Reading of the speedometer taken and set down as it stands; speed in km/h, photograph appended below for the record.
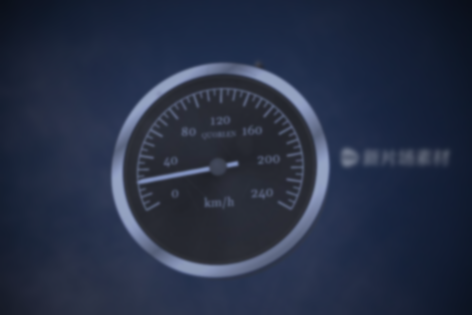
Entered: 20 km/h
